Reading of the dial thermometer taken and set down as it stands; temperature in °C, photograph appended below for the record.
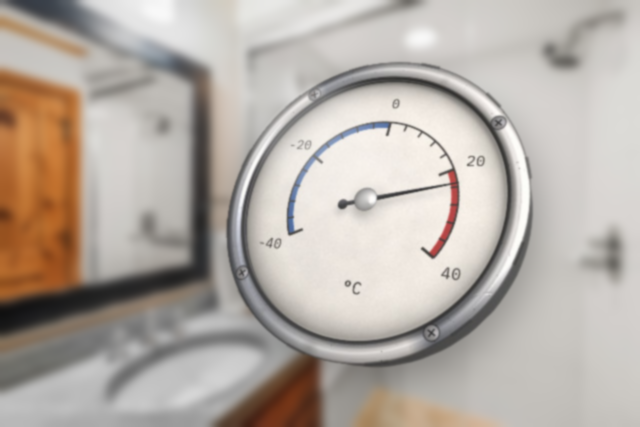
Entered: 24 °C
